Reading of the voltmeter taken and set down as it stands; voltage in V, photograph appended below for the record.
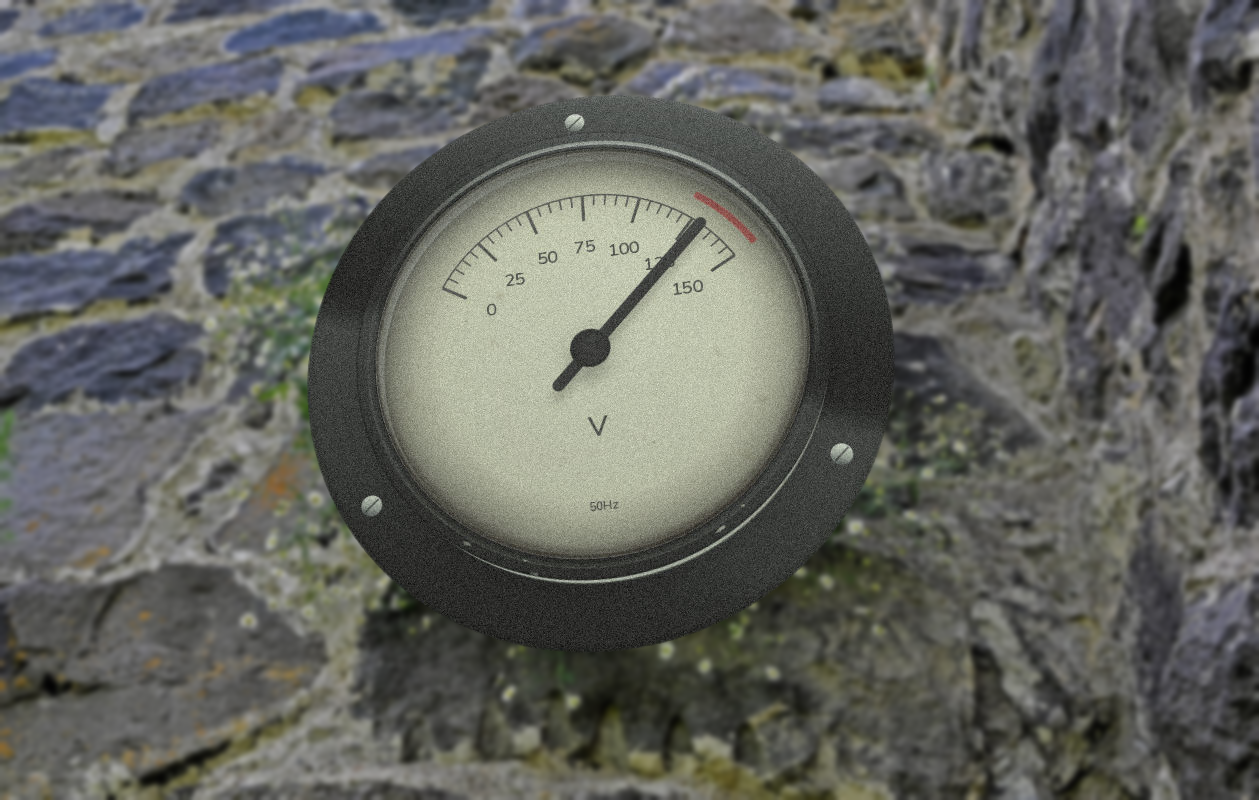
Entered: 130 V
